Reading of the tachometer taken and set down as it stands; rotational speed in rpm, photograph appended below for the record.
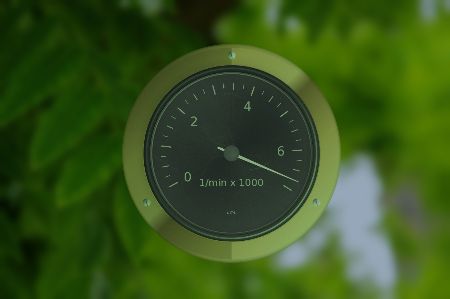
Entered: 6750 rpm
